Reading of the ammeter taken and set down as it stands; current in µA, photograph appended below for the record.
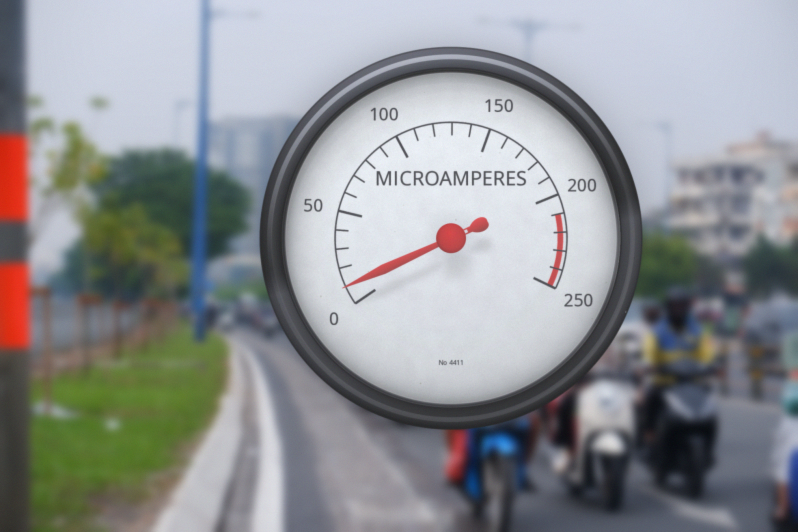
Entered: 10 µA
